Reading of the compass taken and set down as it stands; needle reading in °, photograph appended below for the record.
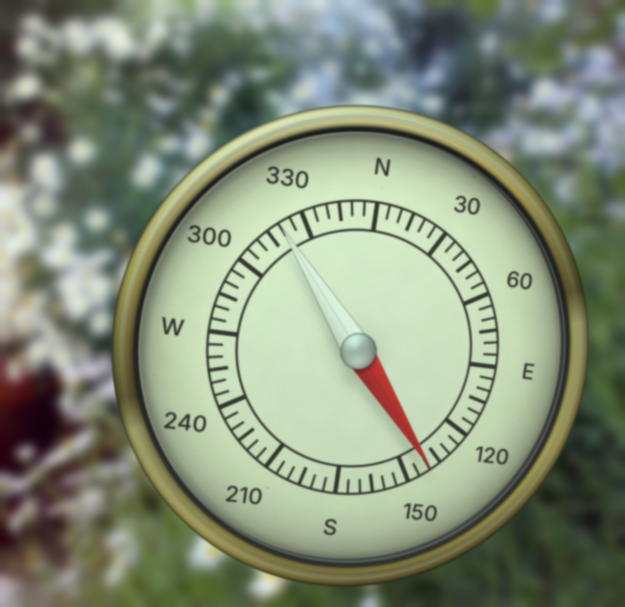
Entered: 140 °
